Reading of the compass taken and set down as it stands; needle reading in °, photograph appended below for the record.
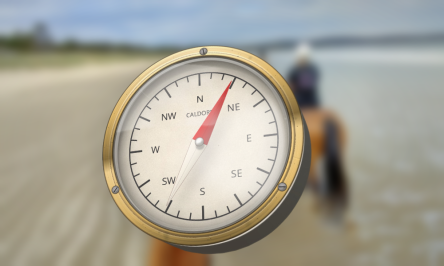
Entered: 30 °
